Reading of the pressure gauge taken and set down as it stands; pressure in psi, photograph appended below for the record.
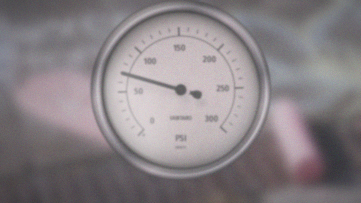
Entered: 70 psi
